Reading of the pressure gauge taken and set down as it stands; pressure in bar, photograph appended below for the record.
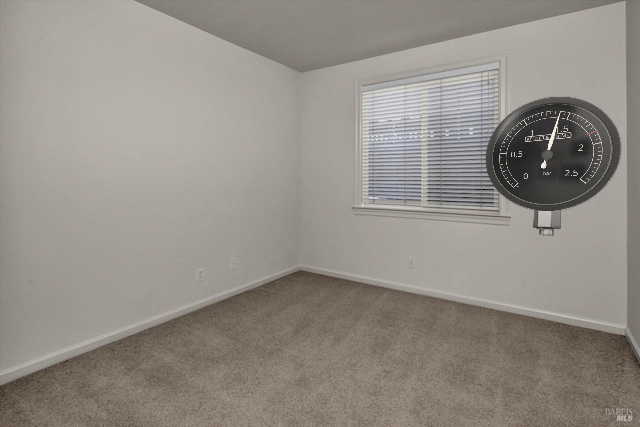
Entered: 1.4 bar
